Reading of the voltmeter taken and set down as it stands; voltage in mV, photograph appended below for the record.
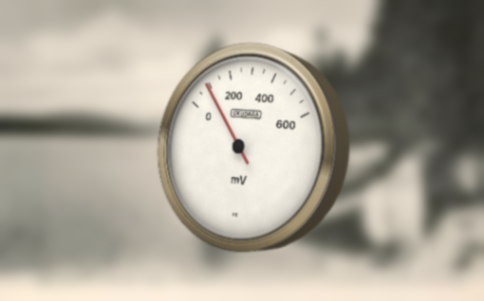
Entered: 100 mV
